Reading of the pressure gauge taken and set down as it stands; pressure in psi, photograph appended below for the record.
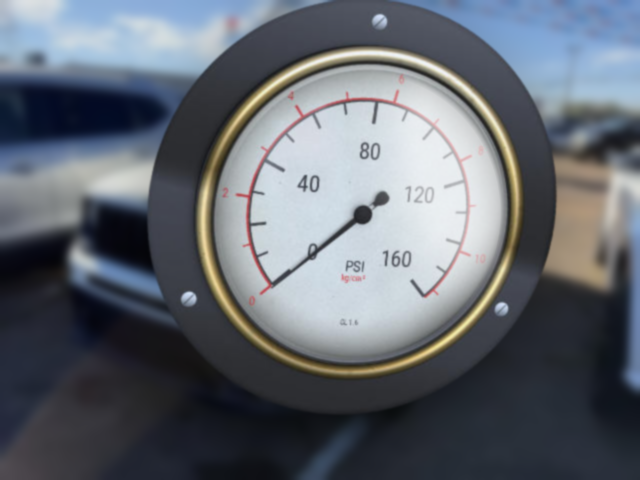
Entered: 0 psi
